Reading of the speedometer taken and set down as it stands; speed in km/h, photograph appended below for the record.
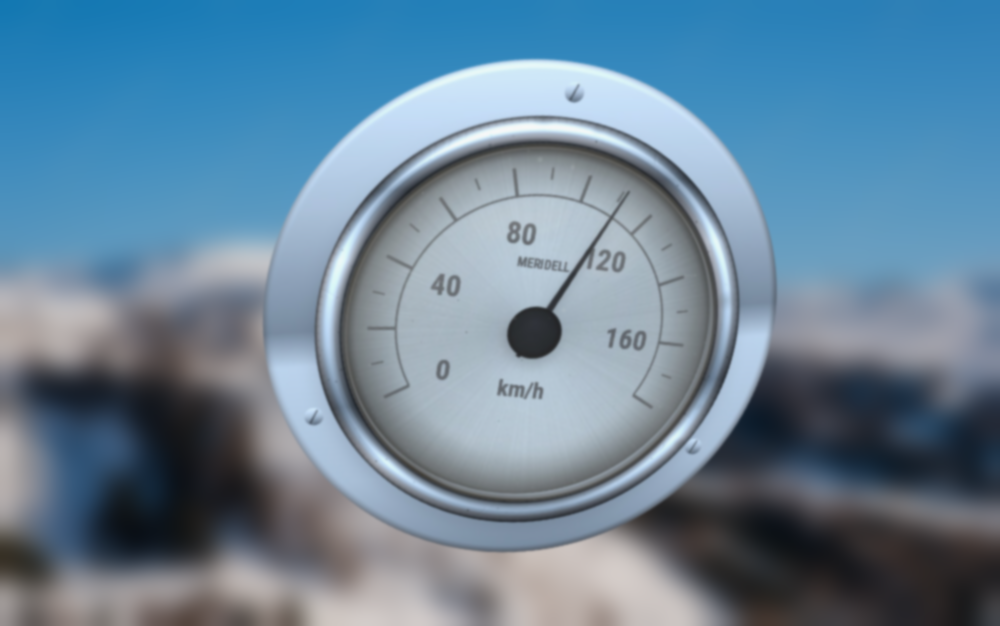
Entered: 110 km/h
